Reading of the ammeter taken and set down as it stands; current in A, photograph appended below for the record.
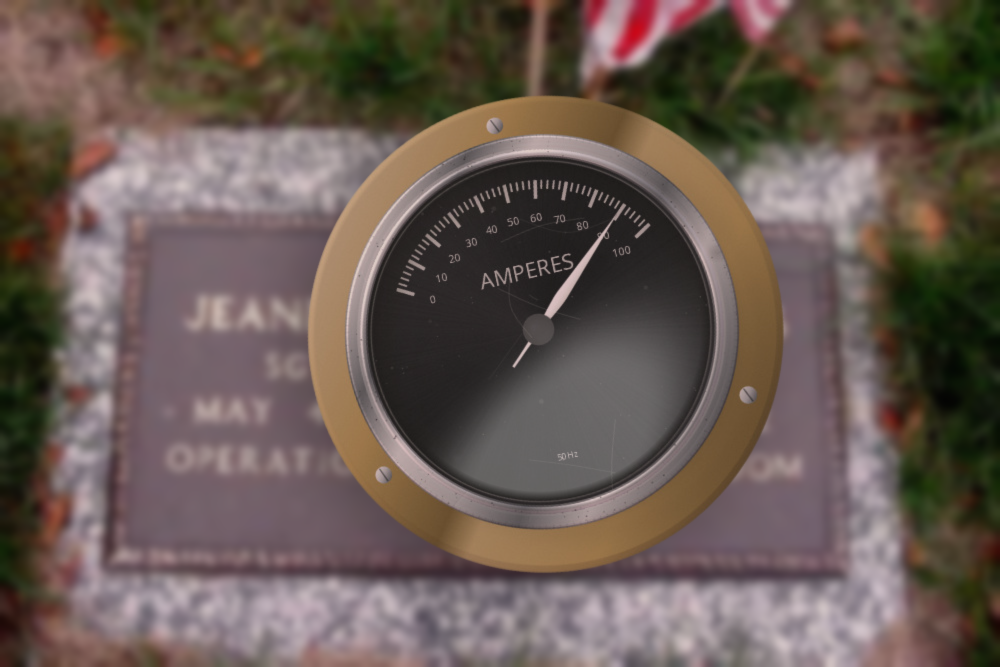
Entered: 90 A
